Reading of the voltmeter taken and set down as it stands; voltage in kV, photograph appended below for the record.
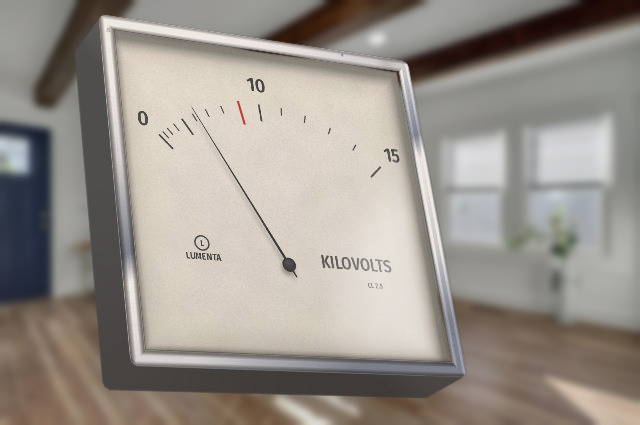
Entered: 6 kV
